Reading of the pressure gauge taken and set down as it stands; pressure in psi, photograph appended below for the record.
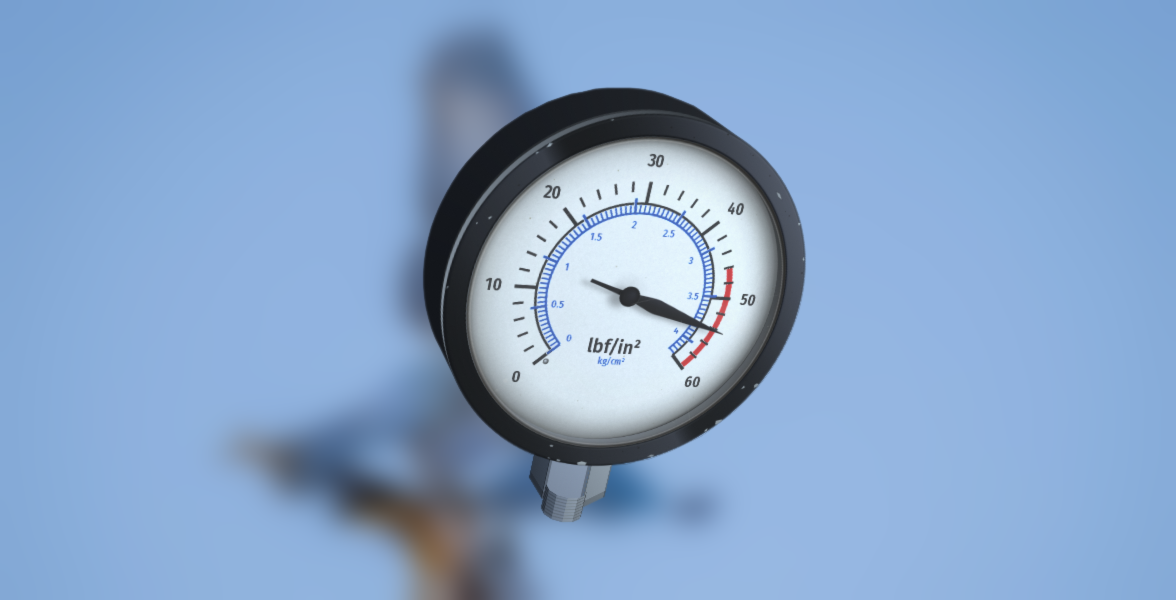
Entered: 54 psi
